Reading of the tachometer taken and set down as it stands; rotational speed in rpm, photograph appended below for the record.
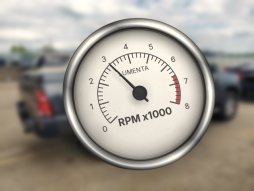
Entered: 3000 rpm
